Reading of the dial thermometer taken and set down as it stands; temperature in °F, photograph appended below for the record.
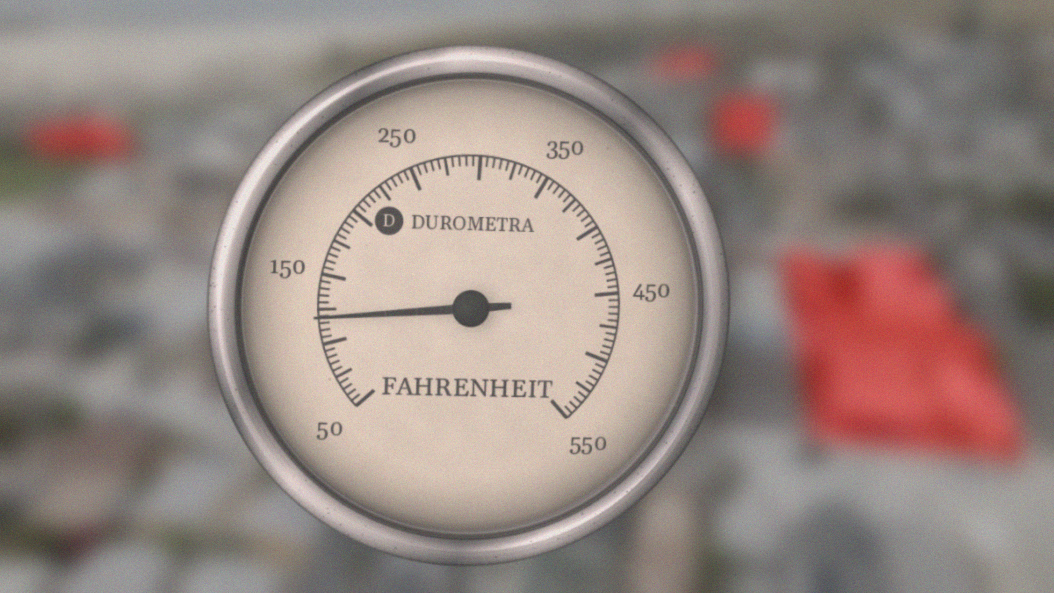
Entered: 120 °F
